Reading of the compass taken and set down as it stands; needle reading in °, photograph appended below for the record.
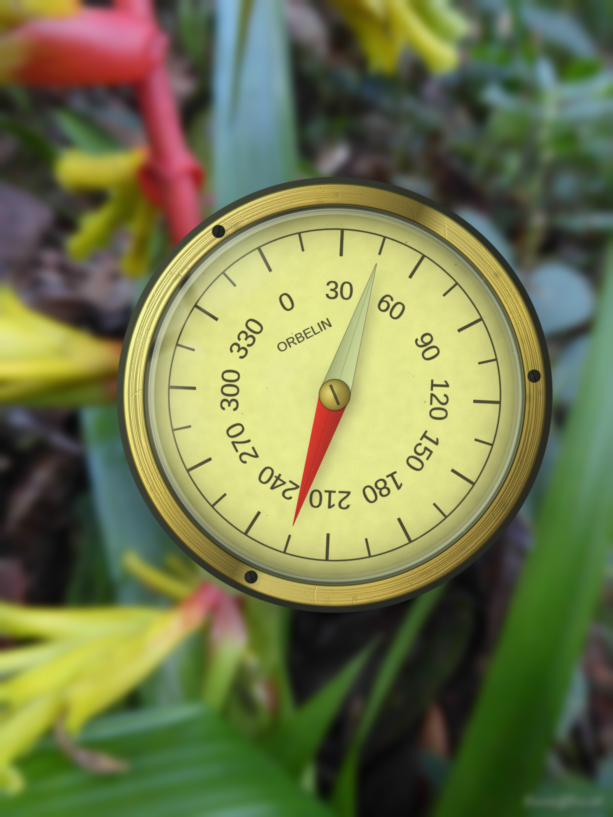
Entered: 225 °
